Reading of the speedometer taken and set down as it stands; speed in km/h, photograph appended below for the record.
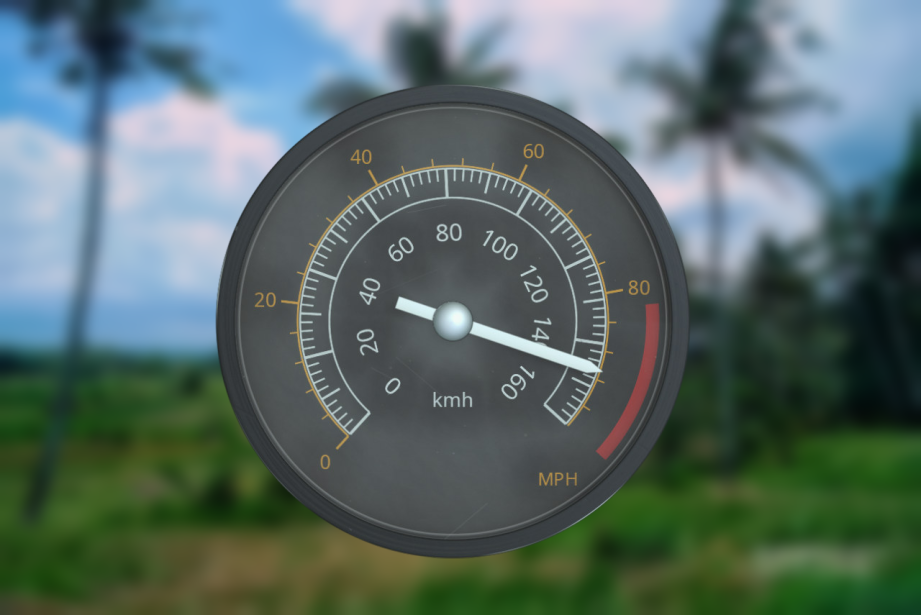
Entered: 146 km/h
